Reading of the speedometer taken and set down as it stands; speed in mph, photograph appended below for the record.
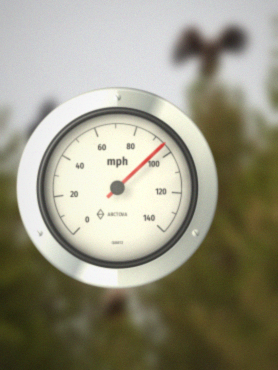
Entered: 95 mph
